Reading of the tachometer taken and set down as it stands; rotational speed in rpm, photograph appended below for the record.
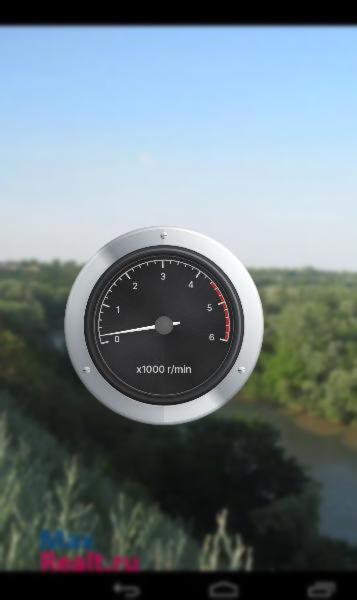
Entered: 200 rpm
